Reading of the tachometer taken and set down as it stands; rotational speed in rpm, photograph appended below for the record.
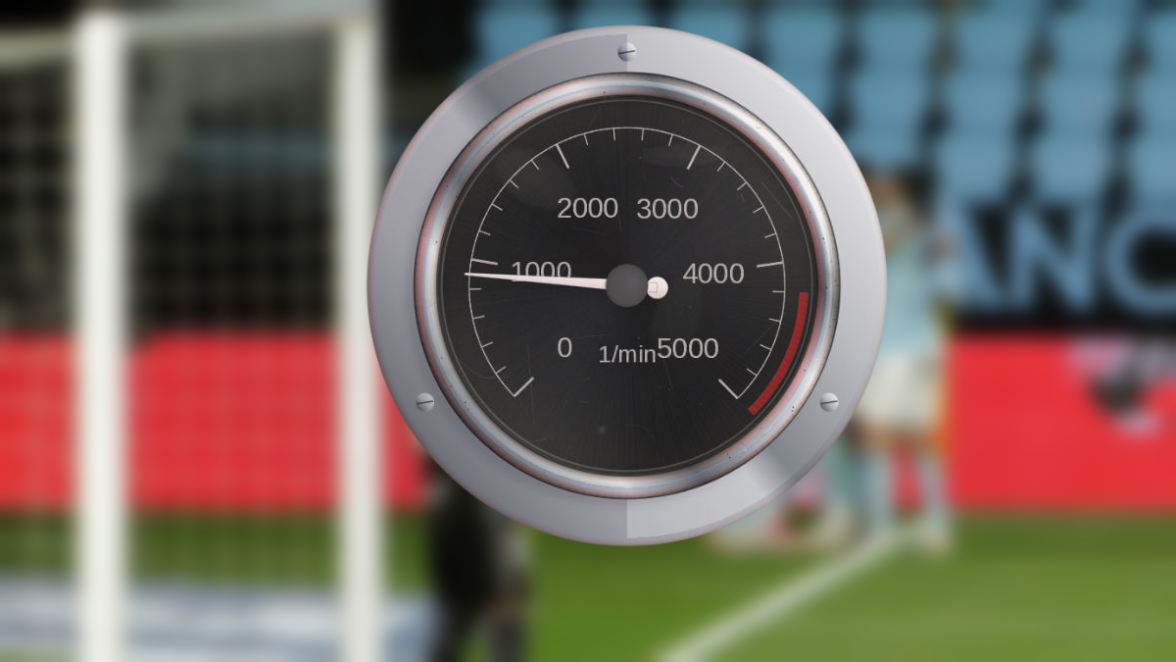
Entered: 900 rpm
